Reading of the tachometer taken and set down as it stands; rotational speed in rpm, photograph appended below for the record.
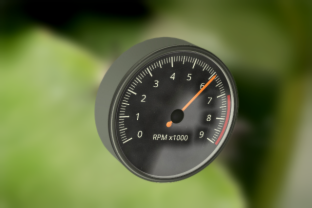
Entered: 6000 rpm
